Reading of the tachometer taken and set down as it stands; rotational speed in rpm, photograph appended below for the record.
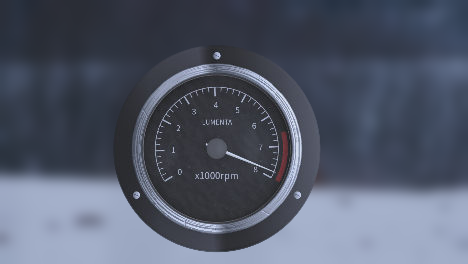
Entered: 7800 rpm
